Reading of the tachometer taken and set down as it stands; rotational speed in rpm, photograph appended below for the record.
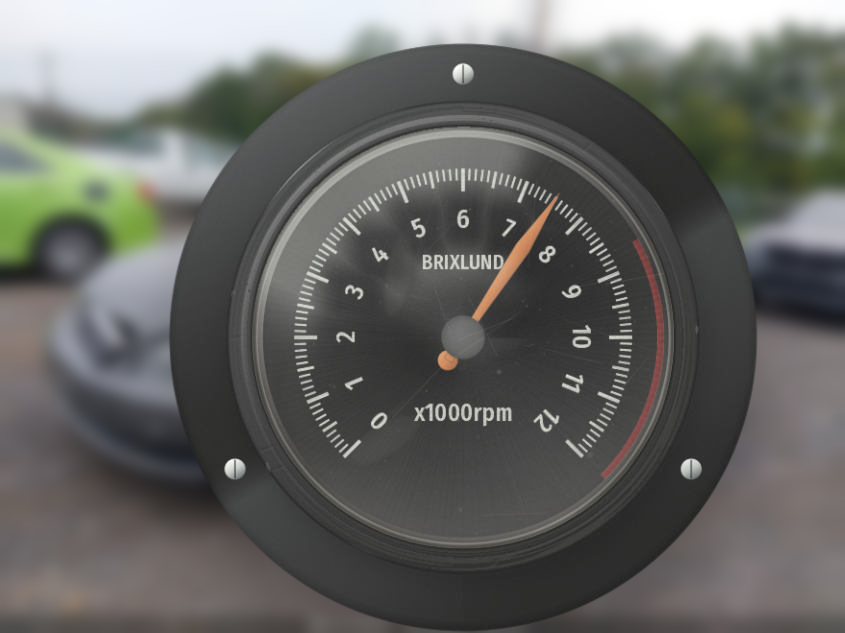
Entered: 7500 rpm
